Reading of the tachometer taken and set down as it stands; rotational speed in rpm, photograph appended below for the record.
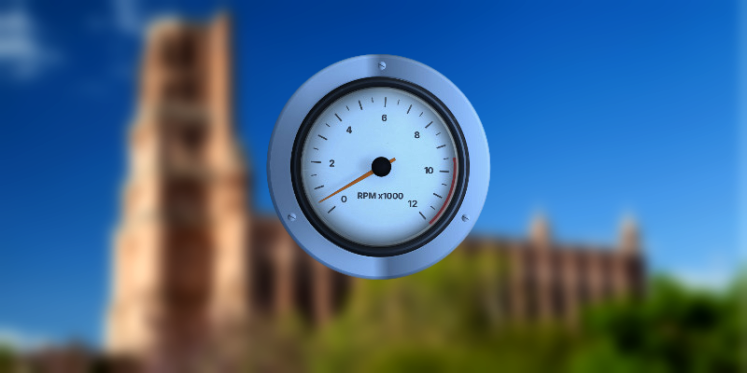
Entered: 500 rpm
